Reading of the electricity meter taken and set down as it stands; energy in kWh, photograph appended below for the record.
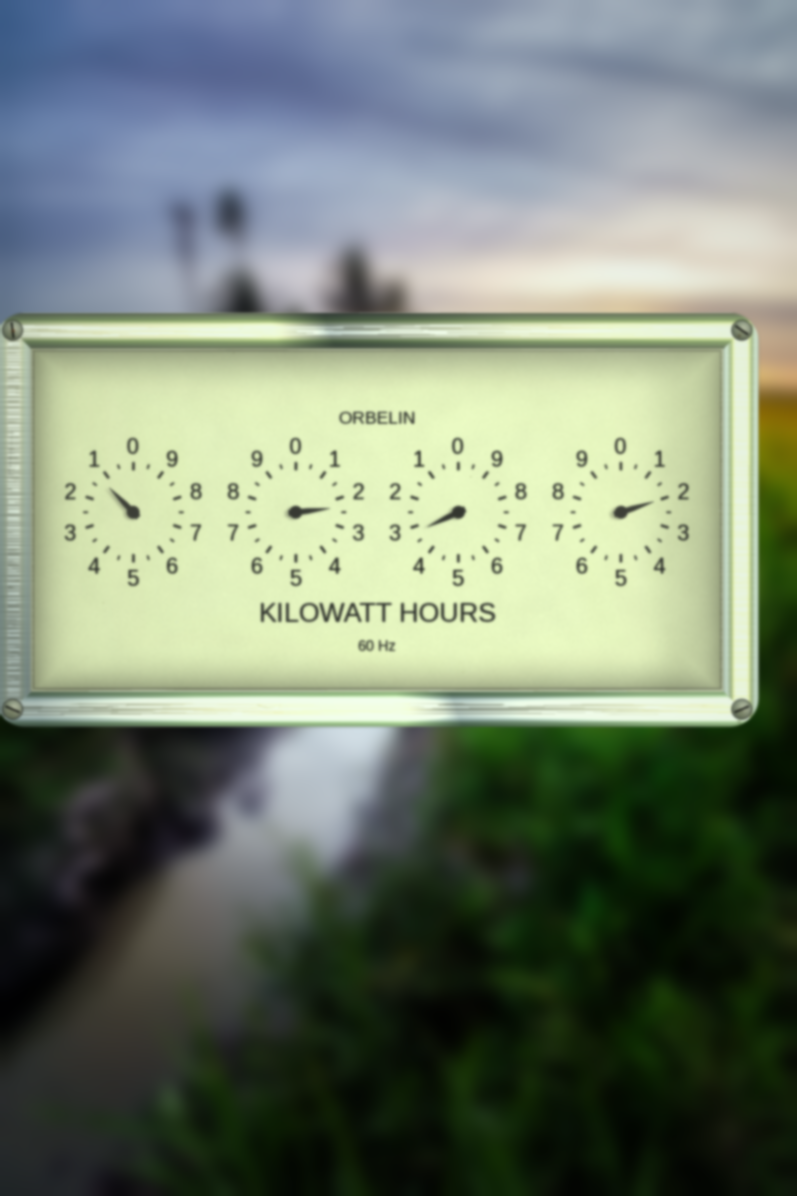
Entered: 1232 kWh
